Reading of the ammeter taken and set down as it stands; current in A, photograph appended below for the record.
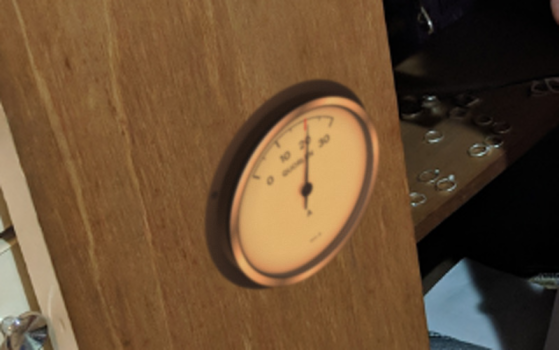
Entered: 20 A
